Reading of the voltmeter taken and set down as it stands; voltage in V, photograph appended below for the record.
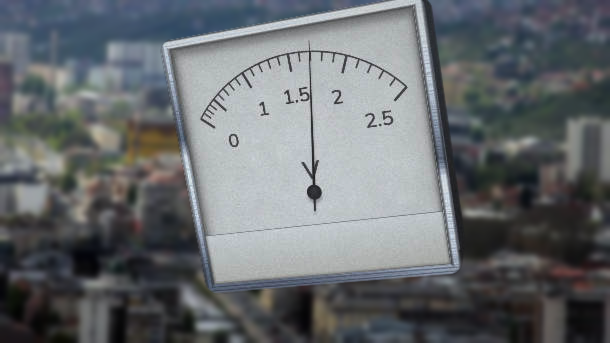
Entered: 1.7 V
